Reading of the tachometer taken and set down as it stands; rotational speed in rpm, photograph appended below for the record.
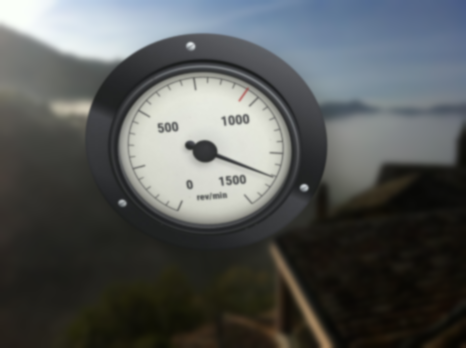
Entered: 1350 rpm
